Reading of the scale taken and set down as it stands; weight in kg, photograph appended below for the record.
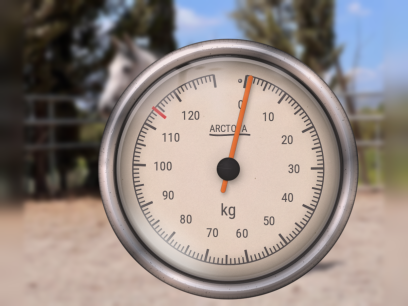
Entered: 1 kg
